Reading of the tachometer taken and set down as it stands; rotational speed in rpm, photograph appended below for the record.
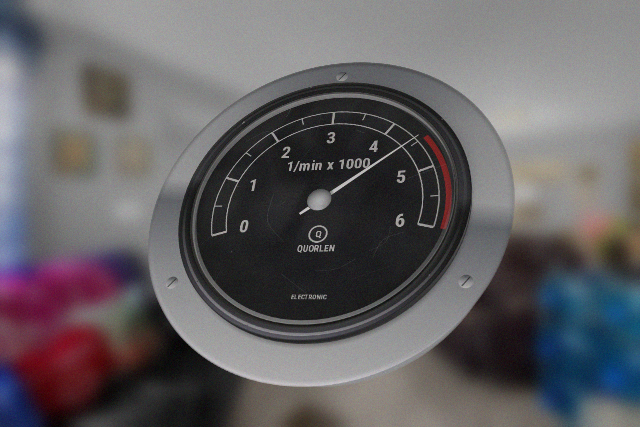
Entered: 4500 rpm
